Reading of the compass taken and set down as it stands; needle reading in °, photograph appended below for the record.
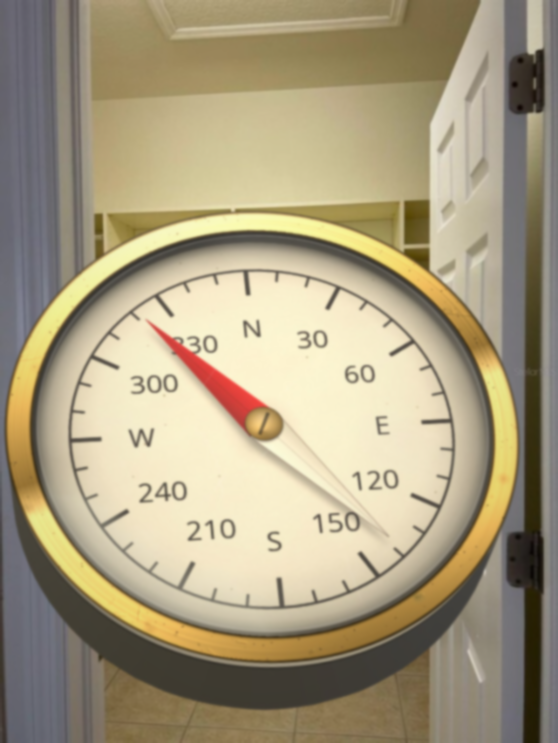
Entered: 320 °
